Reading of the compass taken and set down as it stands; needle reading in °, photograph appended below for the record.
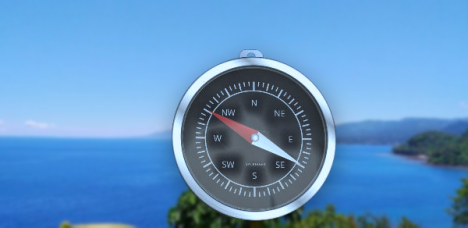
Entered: 300 °
